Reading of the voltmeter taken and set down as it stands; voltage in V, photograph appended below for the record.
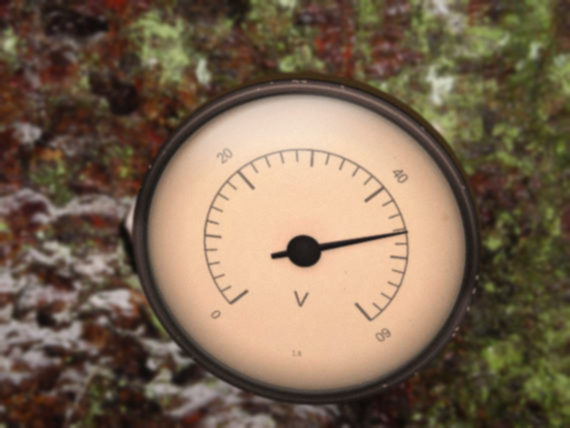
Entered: 46 V
